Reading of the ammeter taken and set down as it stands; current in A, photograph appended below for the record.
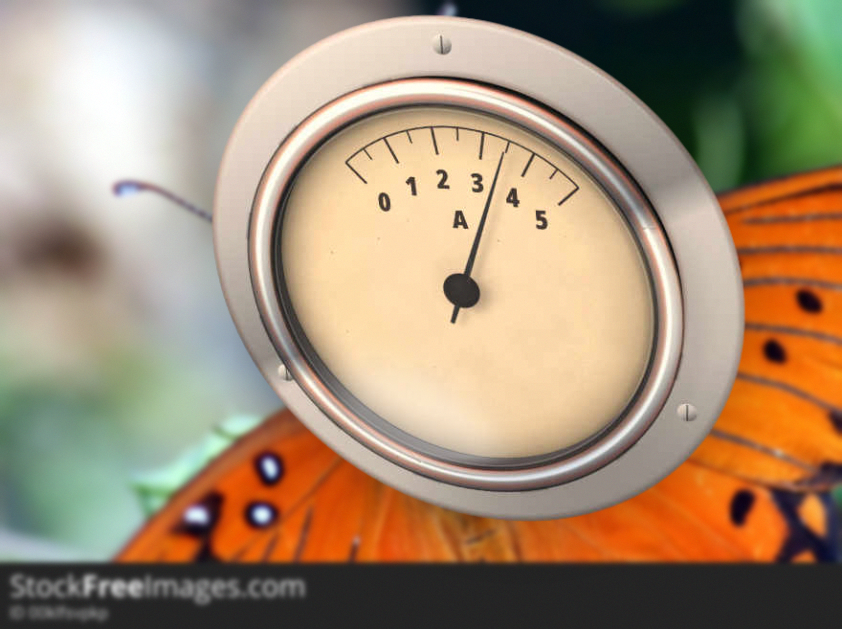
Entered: 3.5 A
